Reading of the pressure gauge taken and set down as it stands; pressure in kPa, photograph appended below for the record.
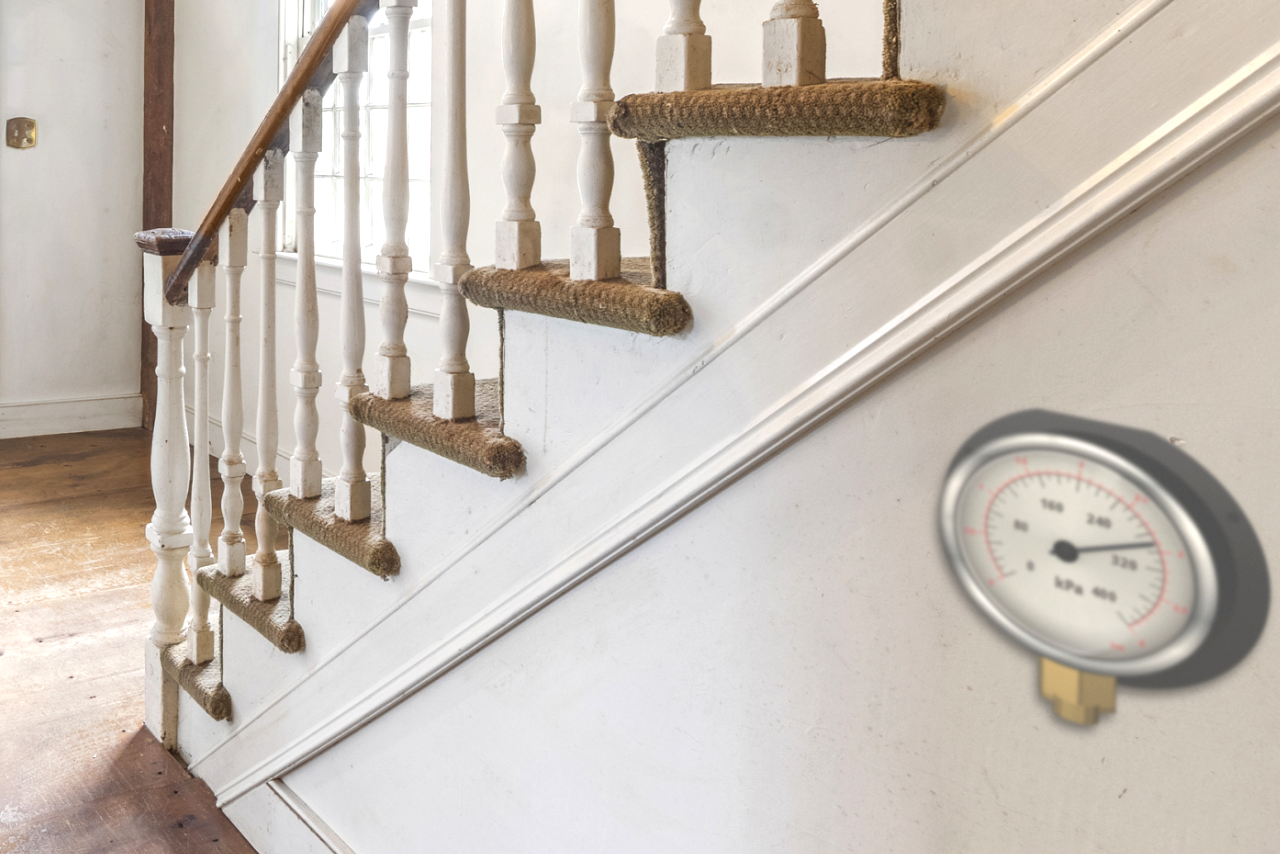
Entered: 290 kPa
